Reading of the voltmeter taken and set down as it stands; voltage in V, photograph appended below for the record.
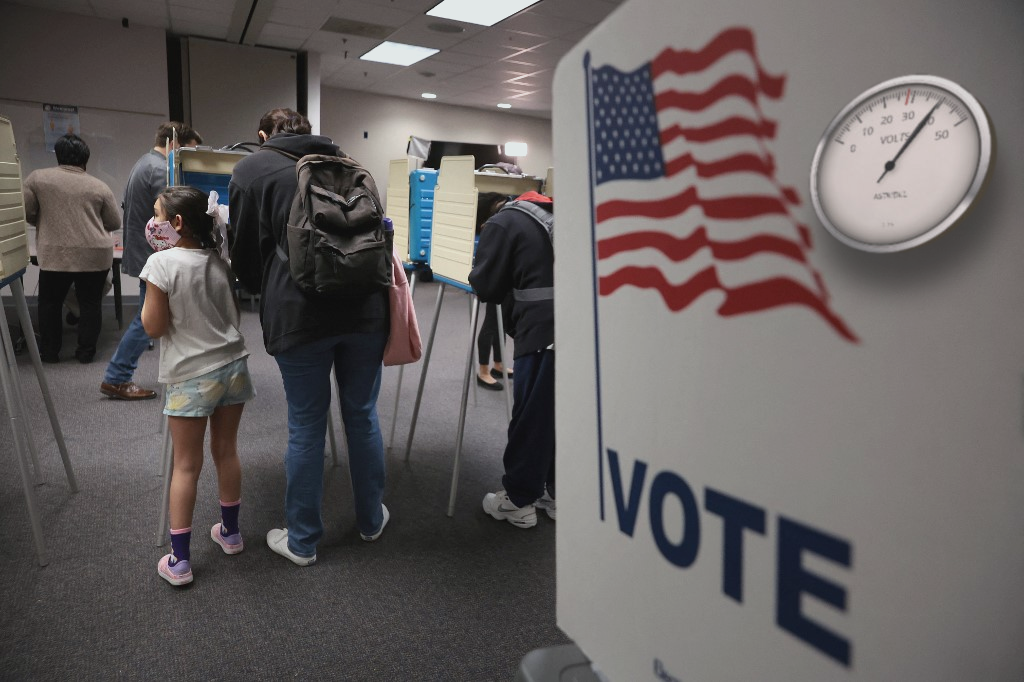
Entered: 40 V
